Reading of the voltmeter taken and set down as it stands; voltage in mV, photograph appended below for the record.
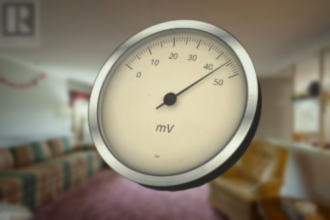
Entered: 45 mV
